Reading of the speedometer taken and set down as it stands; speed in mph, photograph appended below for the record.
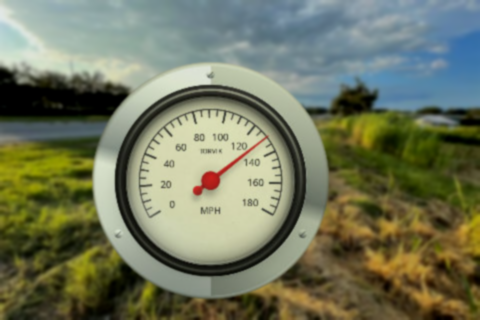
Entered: 130 mph
